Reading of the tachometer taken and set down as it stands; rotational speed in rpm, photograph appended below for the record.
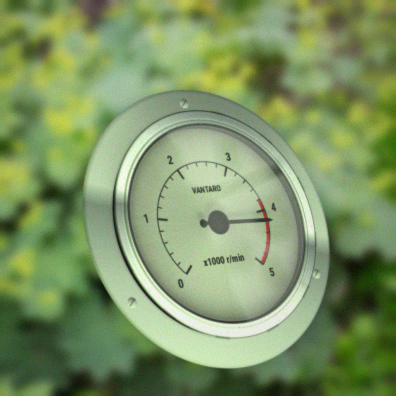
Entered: 4200 rpm
